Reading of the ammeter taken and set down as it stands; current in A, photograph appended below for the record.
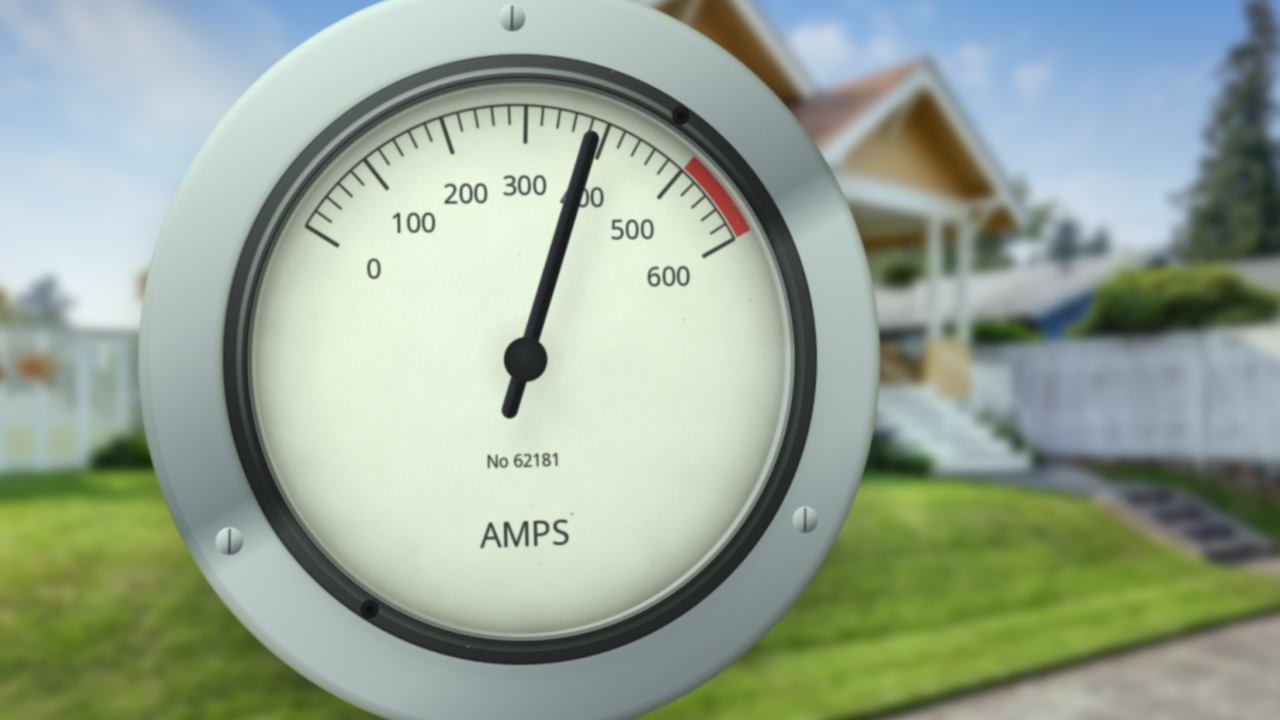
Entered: 380 A
